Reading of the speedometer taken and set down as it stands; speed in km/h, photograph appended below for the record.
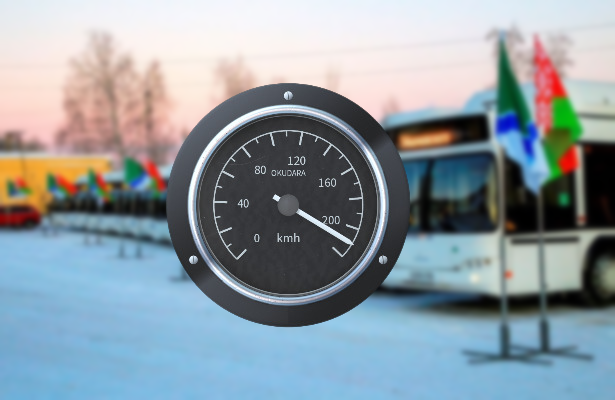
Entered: 210 km/h
